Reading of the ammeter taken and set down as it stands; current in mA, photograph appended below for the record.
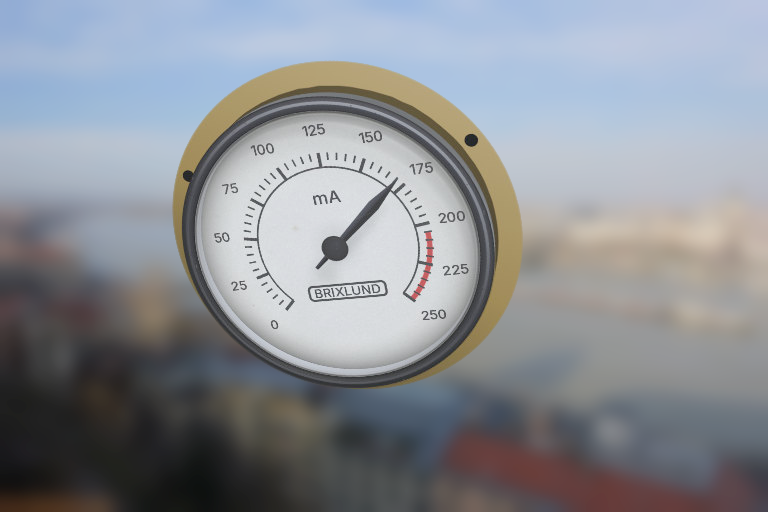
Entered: 170 mA
